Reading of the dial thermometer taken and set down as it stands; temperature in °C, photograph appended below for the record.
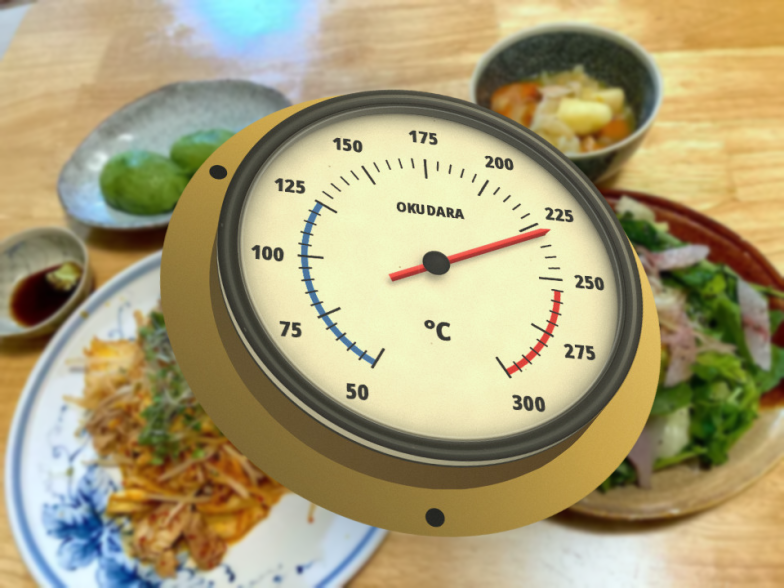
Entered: 230 °C
